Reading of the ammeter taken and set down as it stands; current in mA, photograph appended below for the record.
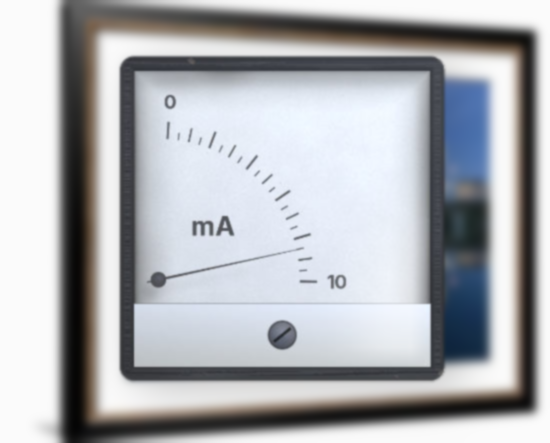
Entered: 8.5 mA
